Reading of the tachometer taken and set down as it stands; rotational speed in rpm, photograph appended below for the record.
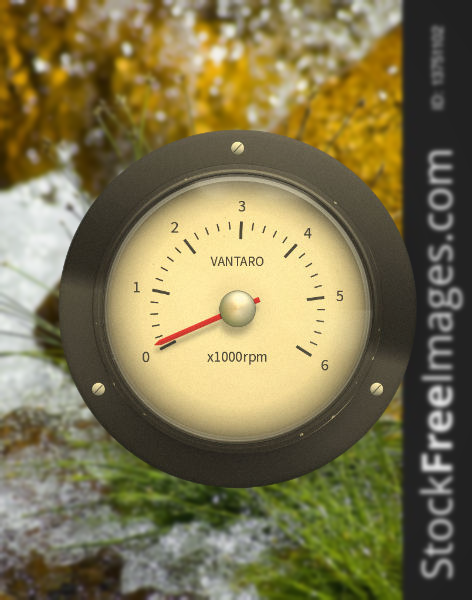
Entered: 100 rpm
